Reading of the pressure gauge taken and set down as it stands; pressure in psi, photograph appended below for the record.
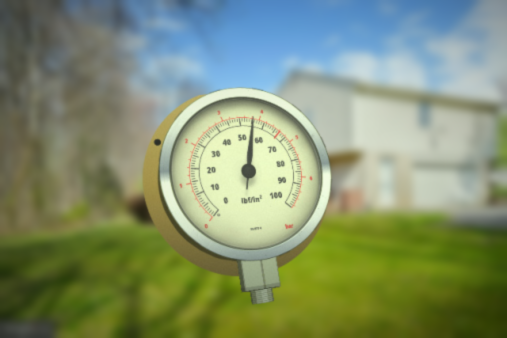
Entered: 55 psi
